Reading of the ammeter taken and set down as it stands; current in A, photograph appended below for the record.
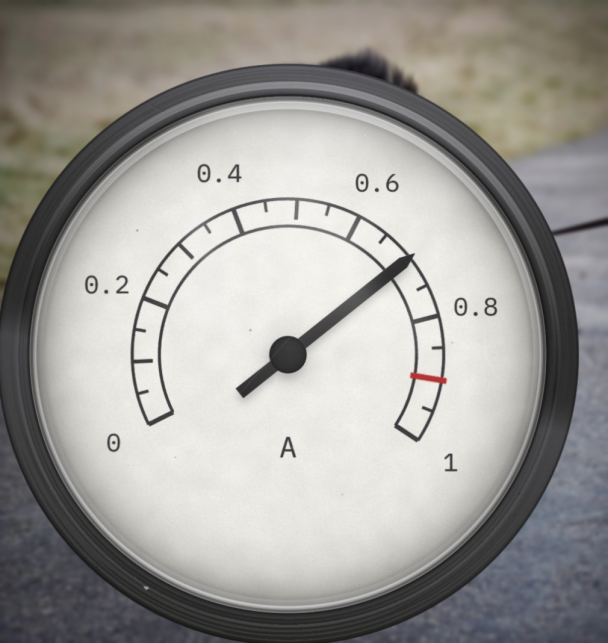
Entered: 0.7 A
